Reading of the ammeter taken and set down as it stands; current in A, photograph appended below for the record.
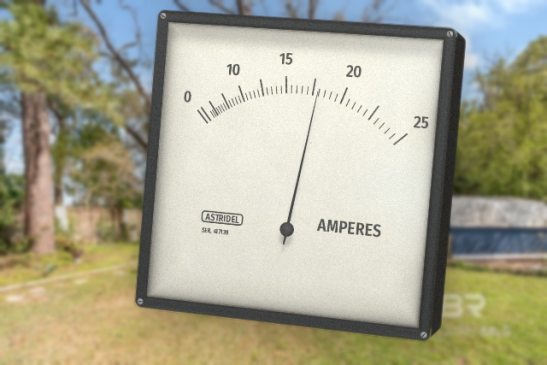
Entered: 18 A
